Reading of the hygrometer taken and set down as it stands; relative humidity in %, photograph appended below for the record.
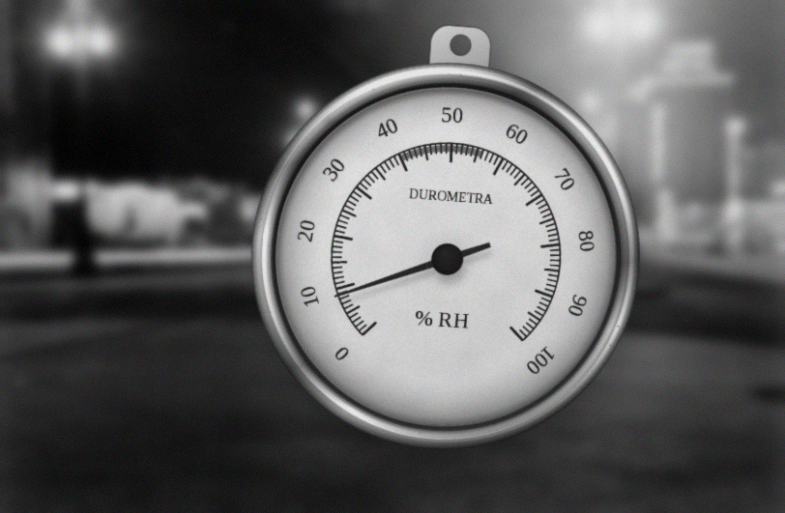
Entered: 9 %
